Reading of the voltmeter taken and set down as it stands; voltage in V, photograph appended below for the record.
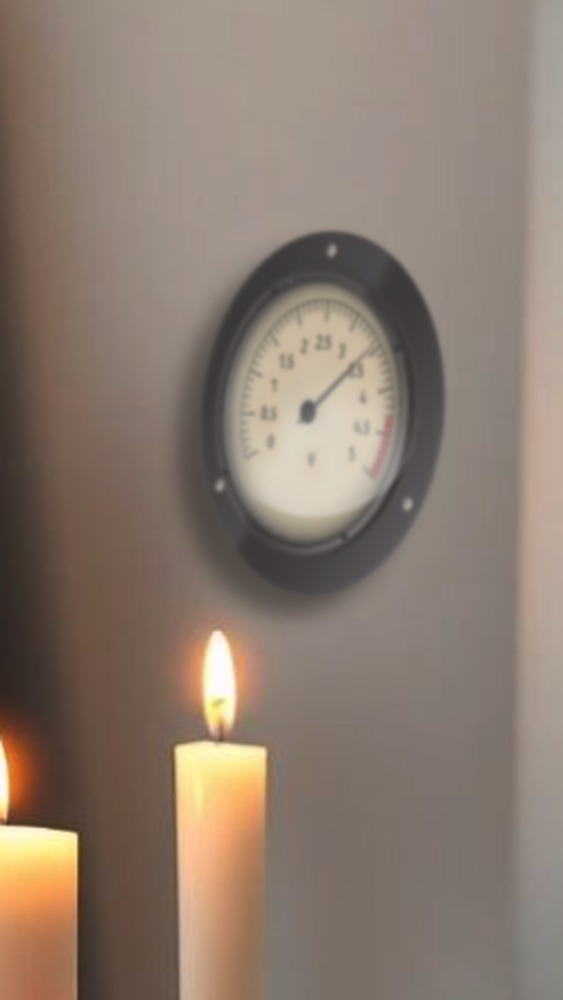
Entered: 3.5 V
